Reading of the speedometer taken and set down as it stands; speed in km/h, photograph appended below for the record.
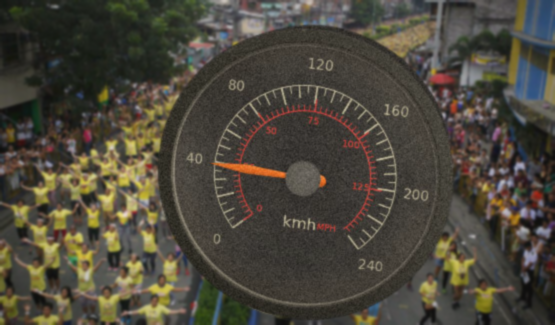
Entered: 40 km/h
